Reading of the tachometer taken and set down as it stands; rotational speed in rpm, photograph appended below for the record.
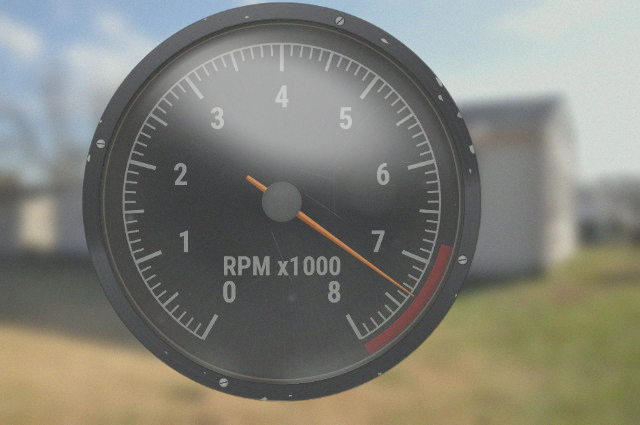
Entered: 7350 rpm
